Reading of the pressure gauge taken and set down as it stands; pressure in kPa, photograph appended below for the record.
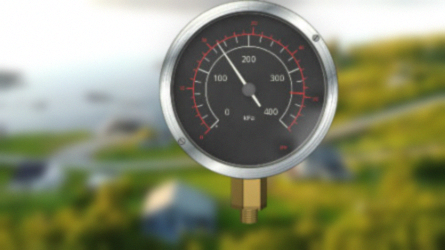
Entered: 150 kPa
